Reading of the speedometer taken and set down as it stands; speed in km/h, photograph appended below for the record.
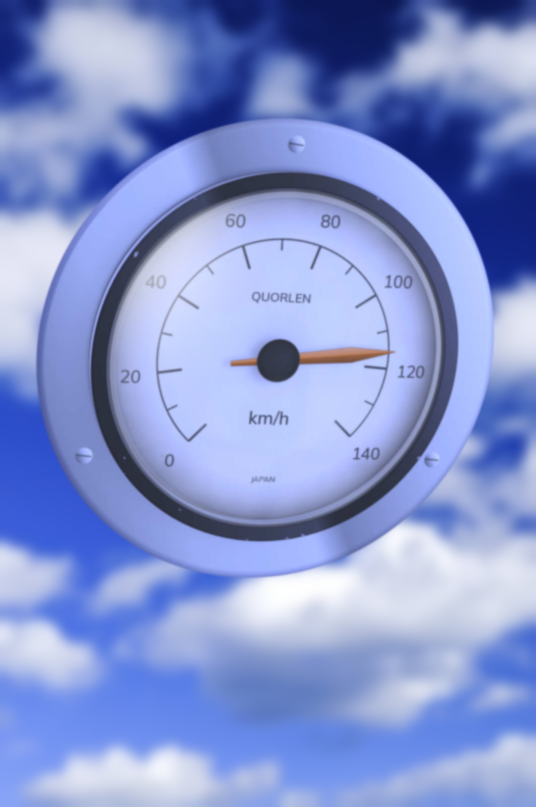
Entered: 115 km/h
